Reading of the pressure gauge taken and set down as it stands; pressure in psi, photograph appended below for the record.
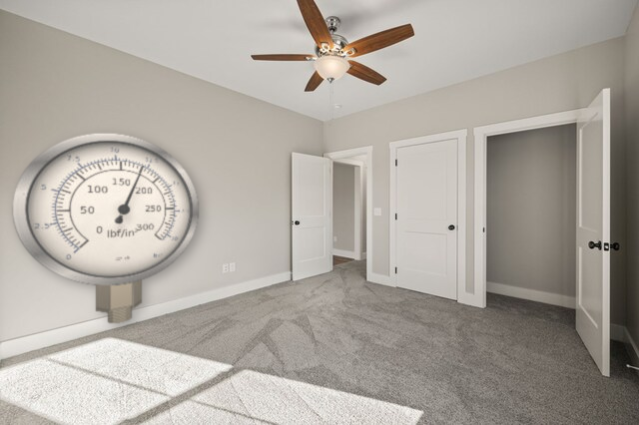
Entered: 175 psi
